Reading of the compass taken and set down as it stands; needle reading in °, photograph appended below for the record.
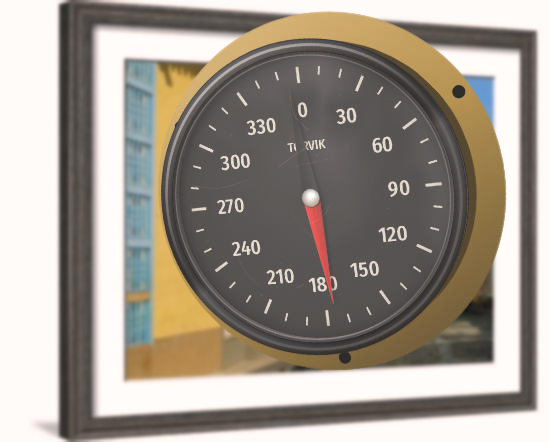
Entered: 175 °
